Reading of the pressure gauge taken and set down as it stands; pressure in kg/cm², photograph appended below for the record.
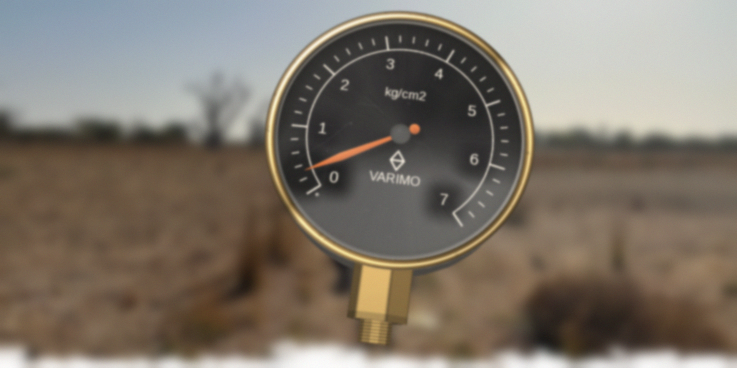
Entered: 0.3 kg/cm²
